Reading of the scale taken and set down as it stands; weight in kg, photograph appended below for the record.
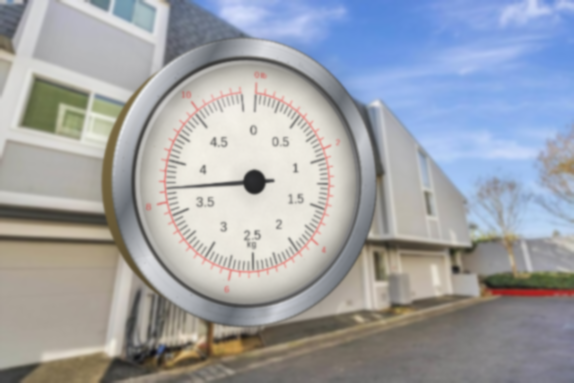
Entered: 3.75 kg
